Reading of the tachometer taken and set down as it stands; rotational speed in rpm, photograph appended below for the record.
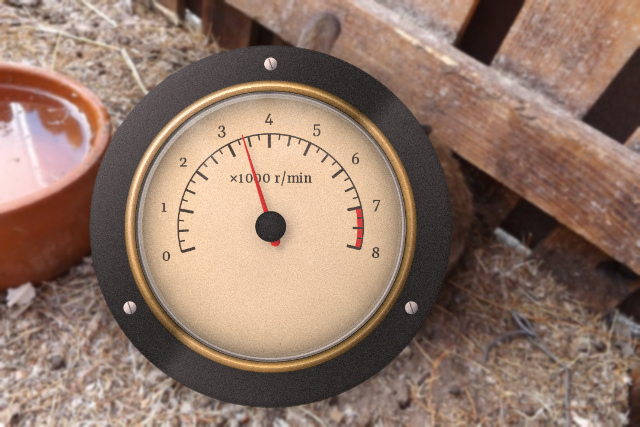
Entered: 3375 rpm
